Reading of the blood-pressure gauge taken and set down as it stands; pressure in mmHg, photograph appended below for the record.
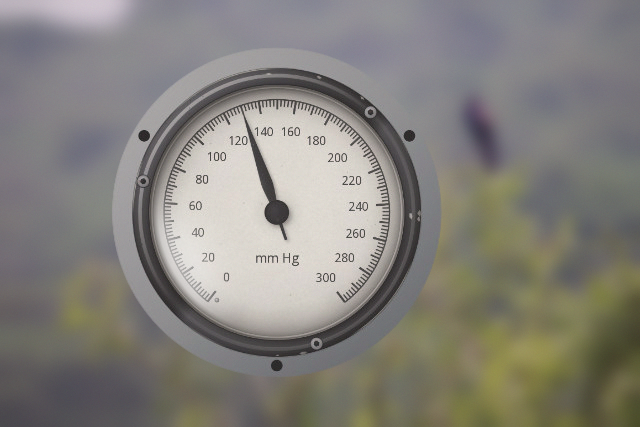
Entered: 130 mmHg
